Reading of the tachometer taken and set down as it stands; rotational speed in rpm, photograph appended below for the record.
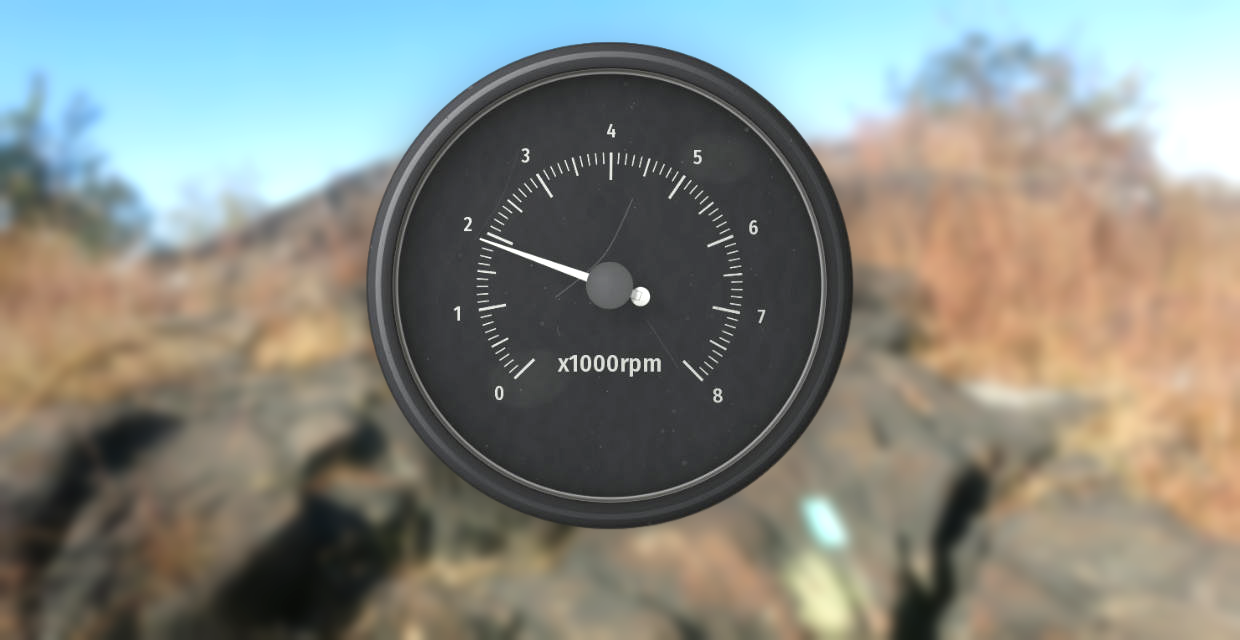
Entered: 1900 rpm
